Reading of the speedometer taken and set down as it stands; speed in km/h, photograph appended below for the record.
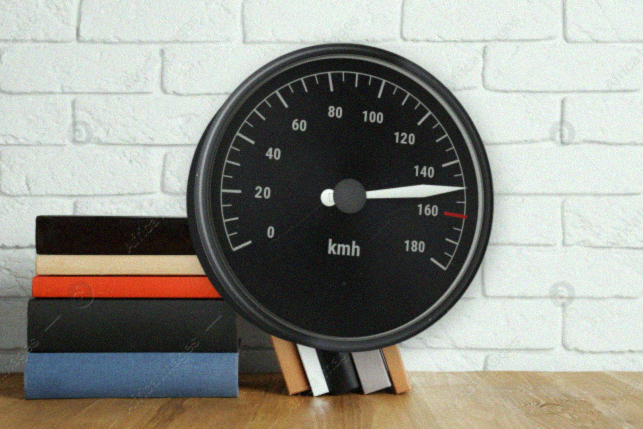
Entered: 150 km/h
